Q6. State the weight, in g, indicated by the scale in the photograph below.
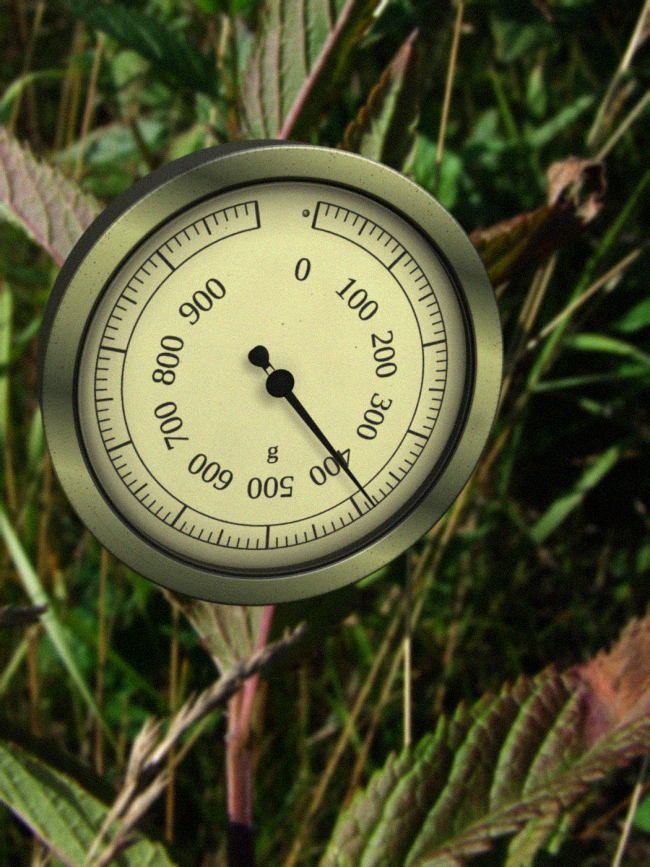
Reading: 385 g
